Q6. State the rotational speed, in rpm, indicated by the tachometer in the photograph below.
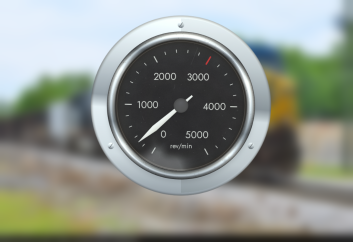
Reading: 300 rpm
